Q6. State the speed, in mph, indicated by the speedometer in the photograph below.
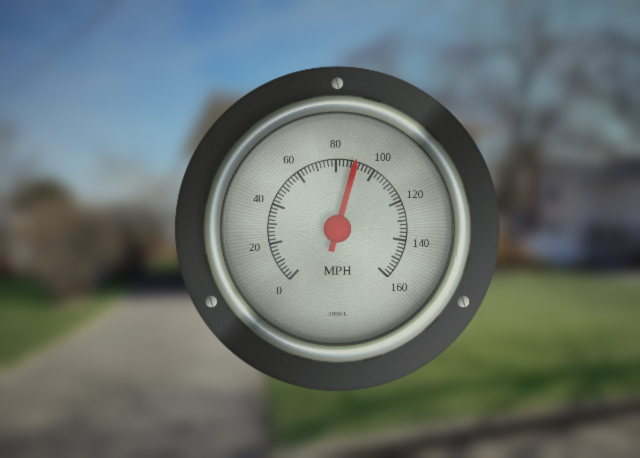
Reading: 90 mph
